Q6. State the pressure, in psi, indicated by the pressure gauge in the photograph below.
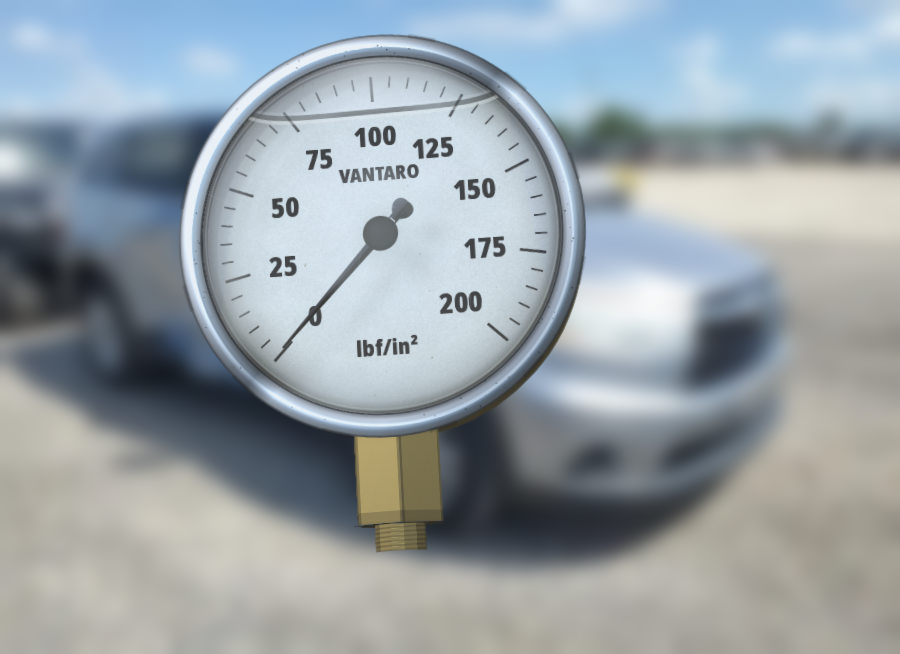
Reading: 0 psi
